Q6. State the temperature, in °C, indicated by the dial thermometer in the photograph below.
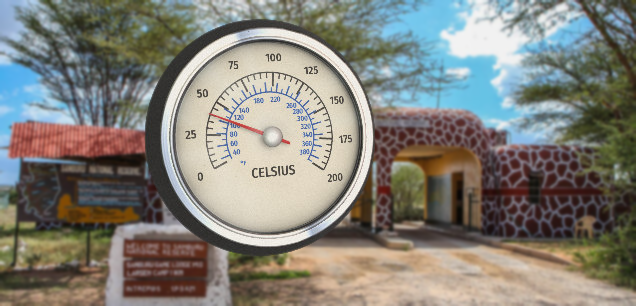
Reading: 40 °C
